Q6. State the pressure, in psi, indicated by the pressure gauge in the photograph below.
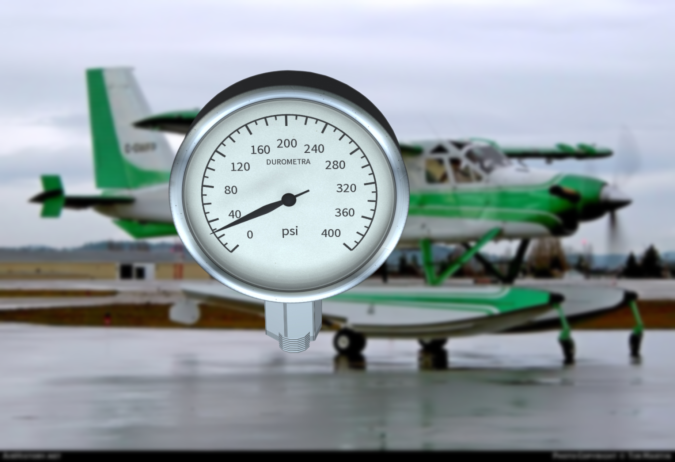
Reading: 30 psi
